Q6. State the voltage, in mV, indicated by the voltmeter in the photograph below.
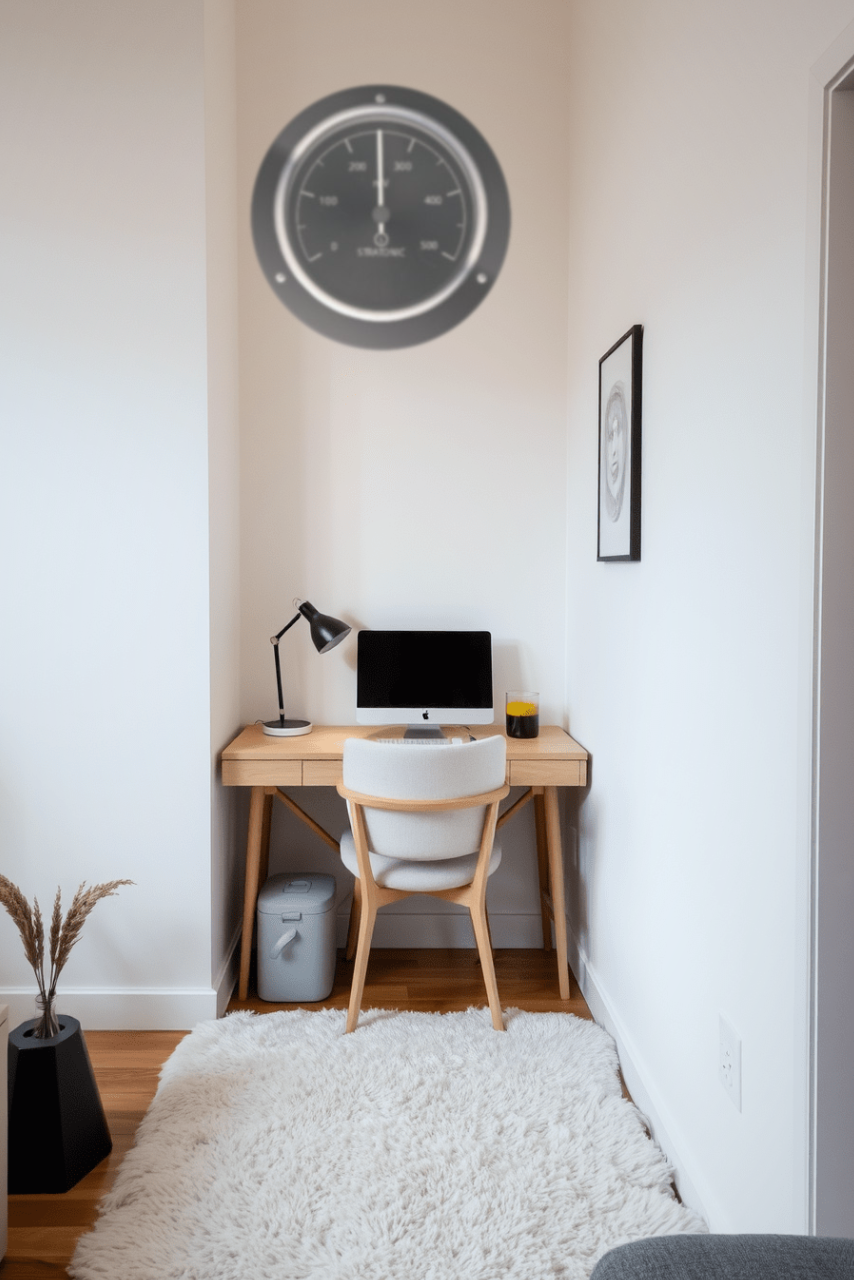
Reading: 250 mV
